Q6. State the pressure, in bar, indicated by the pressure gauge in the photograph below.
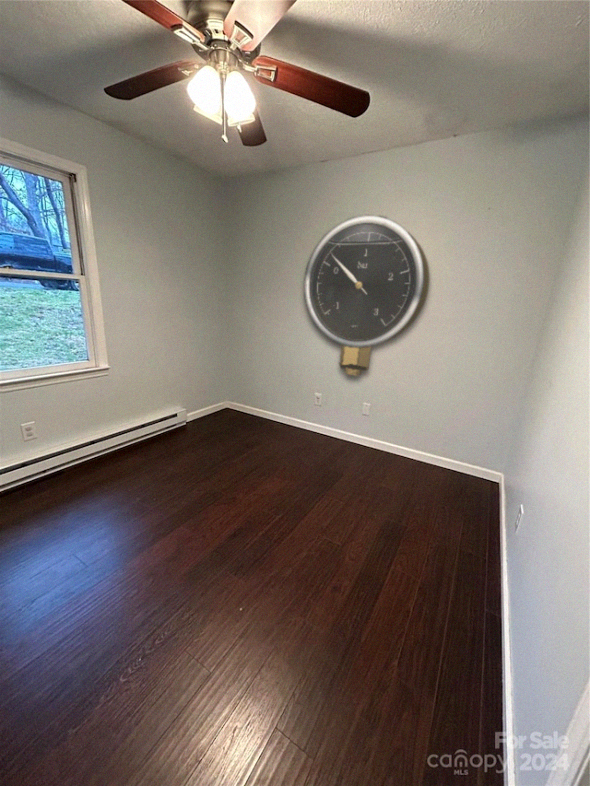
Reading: 0.2 bar
